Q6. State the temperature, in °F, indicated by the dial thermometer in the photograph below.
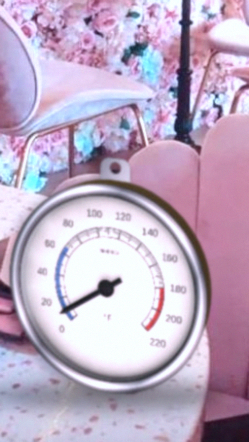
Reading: 10 °F
